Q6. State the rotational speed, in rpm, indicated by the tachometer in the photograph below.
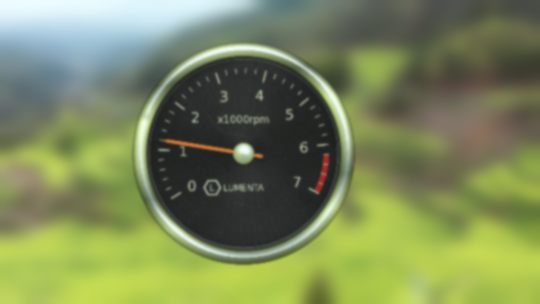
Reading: 1200 rpm
